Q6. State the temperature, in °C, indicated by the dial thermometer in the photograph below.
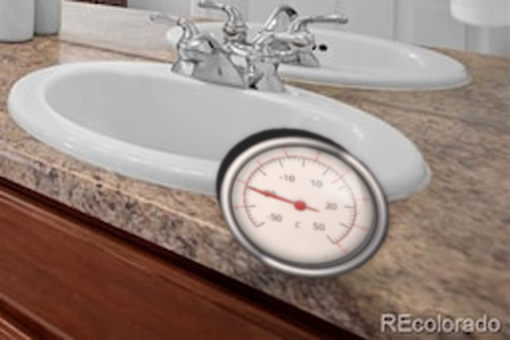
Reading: -30 °C
